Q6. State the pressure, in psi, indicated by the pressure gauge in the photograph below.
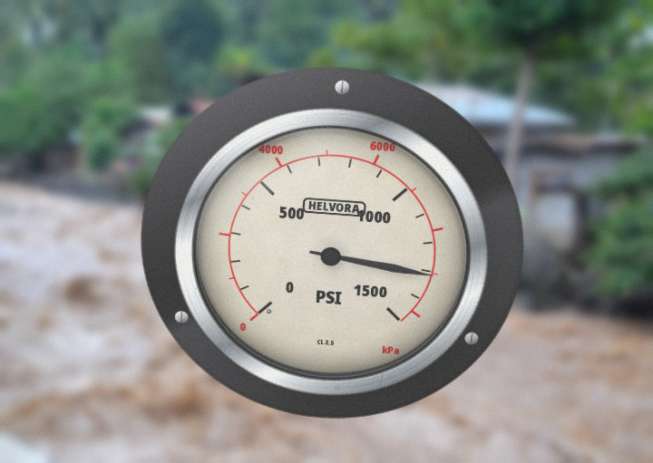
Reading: 1300 psi
